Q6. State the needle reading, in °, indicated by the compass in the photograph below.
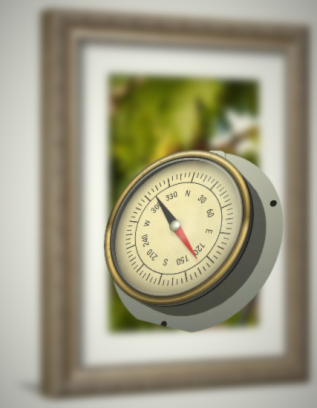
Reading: 130 °
